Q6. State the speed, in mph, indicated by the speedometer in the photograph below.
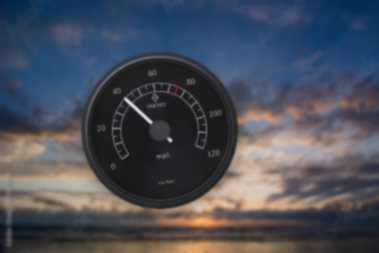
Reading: 40 mph
